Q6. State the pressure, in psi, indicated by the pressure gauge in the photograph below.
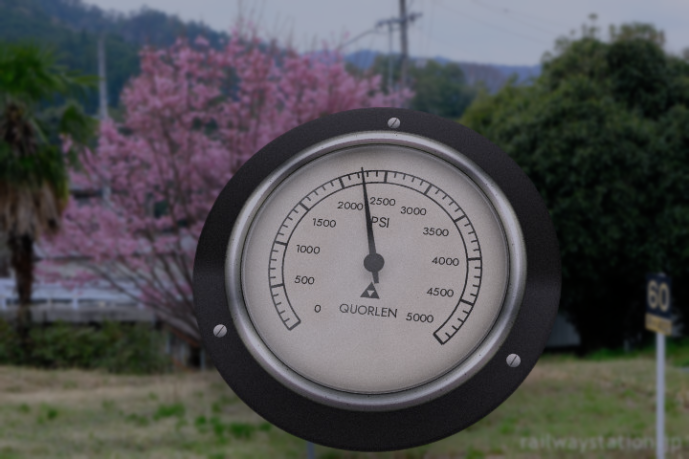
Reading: 2250 psi
